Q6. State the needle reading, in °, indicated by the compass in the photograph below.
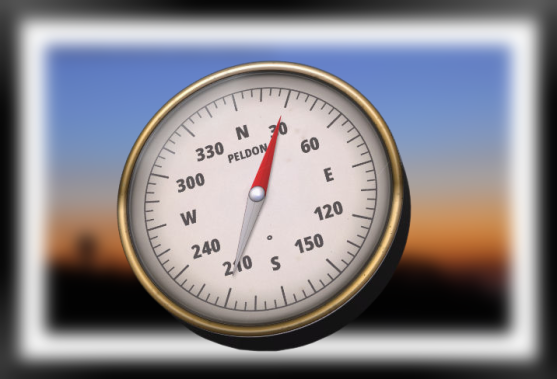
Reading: 30 °
